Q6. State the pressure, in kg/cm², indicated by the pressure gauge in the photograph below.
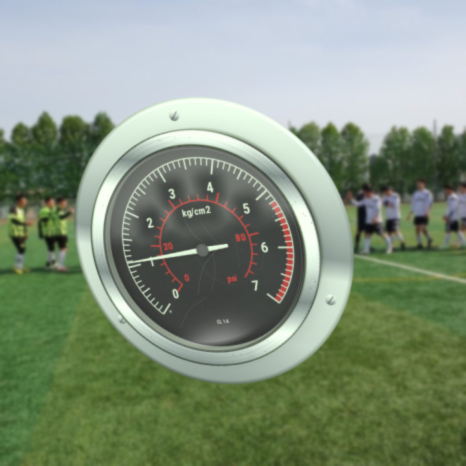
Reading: 1.1 kg/cm²
